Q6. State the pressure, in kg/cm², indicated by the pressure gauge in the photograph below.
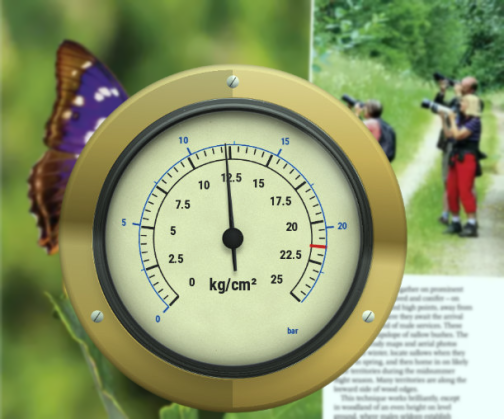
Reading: 12.25 kg/cm²
